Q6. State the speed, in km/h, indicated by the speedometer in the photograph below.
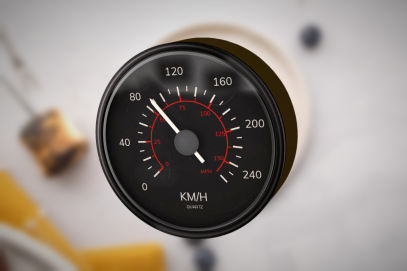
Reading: 90 km/h
